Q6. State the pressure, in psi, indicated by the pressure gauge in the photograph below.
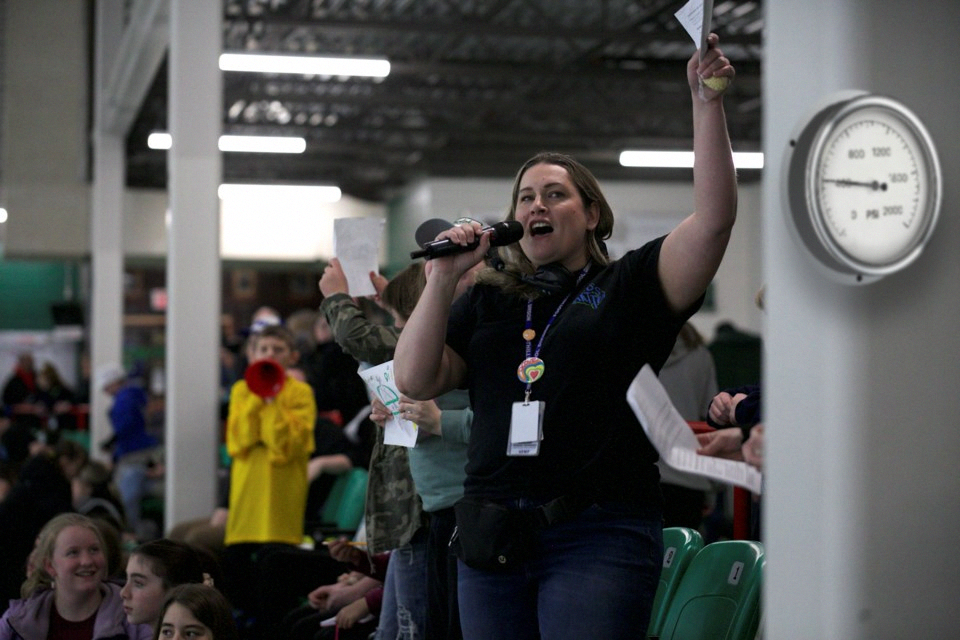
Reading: 400 psi
